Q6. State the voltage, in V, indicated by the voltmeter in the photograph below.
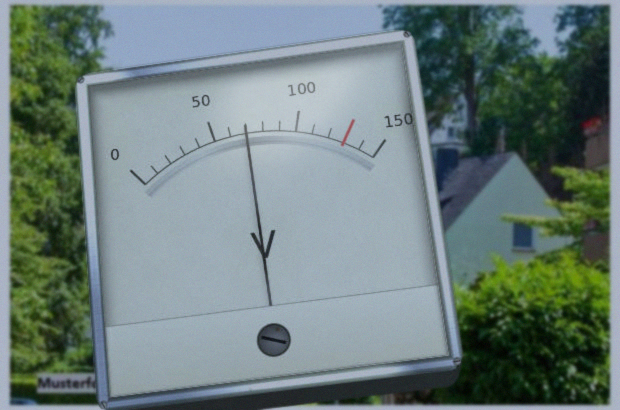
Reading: 70 V
